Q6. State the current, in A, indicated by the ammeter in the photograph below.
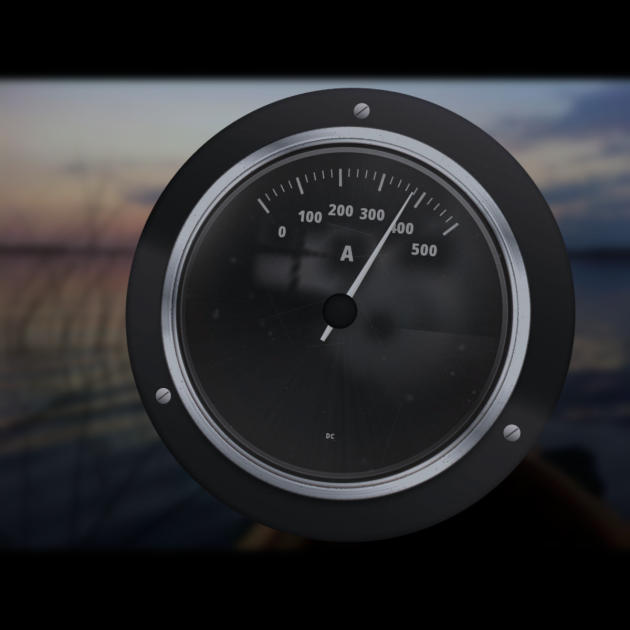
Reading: 380 A
